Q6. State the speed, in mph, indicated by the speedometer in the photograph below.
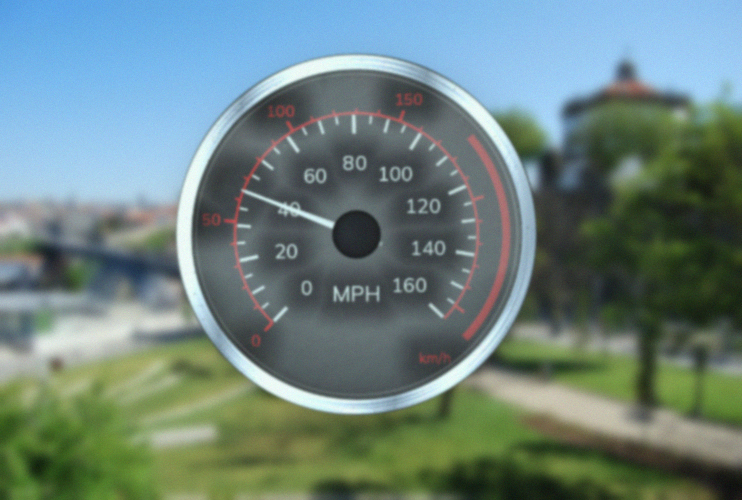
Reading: 40 mph
